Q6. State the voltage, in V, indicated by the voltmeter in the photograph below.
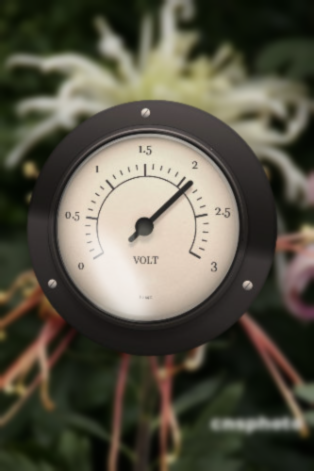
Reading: 2.1 V
